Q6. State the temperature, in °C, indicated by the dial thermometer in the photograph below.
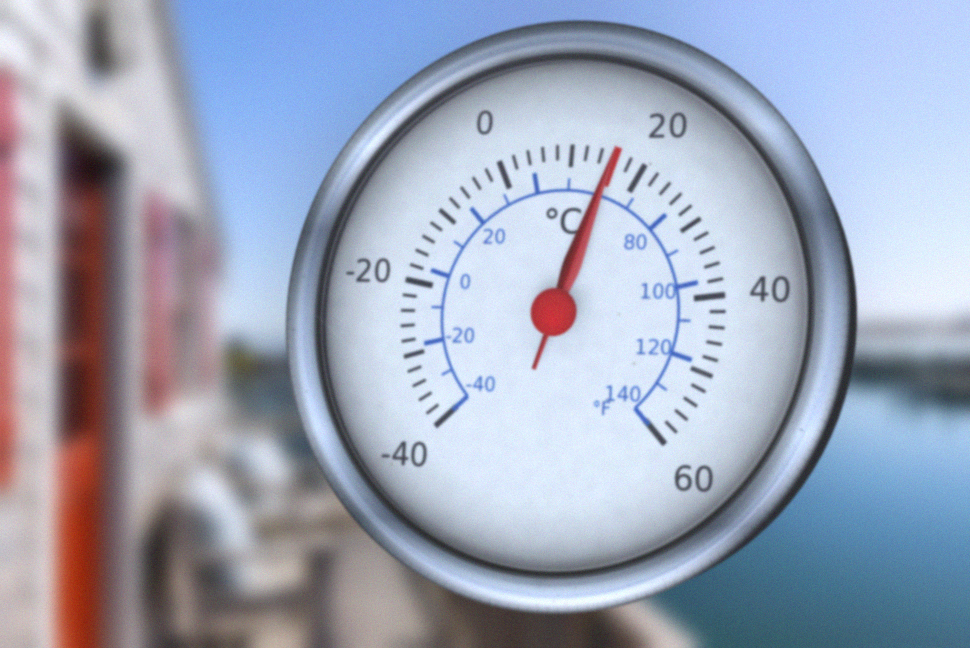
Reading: 16 °C
